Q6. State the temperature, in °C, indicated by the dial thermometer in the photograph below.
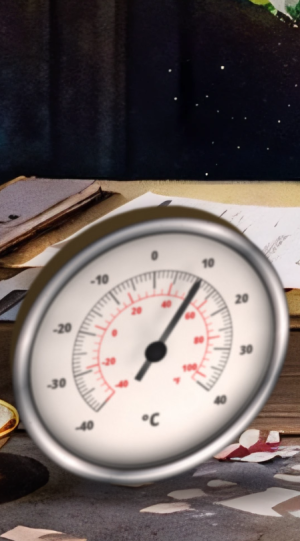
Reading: 10 °C
